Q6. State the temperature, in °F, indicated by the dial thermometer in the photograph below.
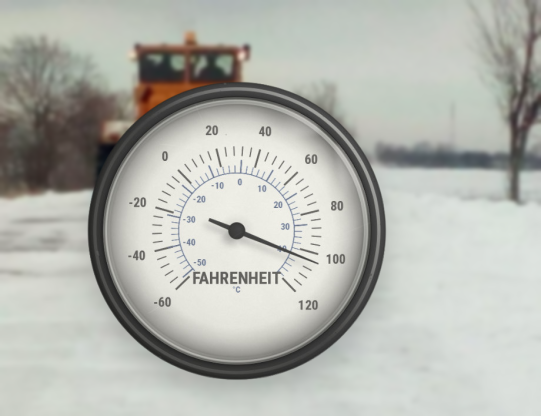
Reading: 104 °F
